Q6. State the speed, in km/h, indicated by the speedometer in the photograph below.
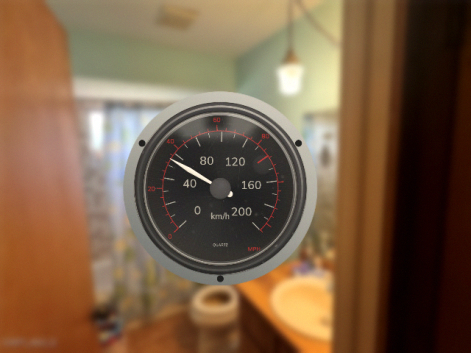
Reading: 55 km/h
